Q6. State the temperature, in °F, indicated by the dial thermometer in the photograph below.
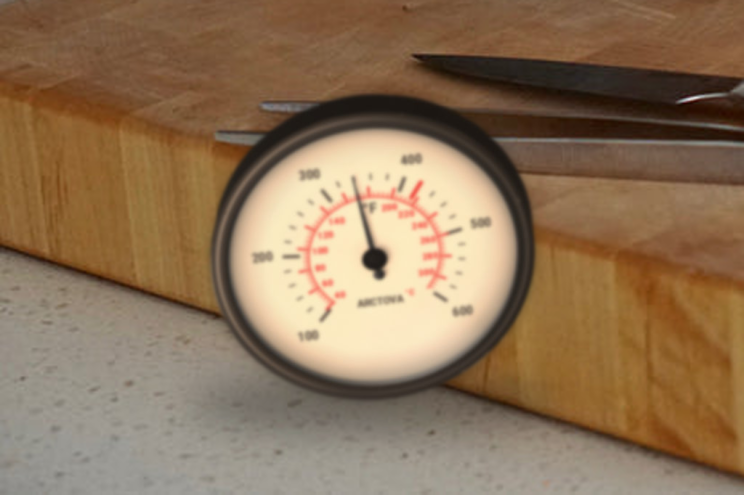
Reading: 340 °F
